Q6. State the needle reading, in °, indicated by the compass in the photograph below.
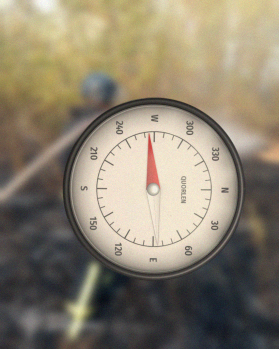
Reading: 265 °
